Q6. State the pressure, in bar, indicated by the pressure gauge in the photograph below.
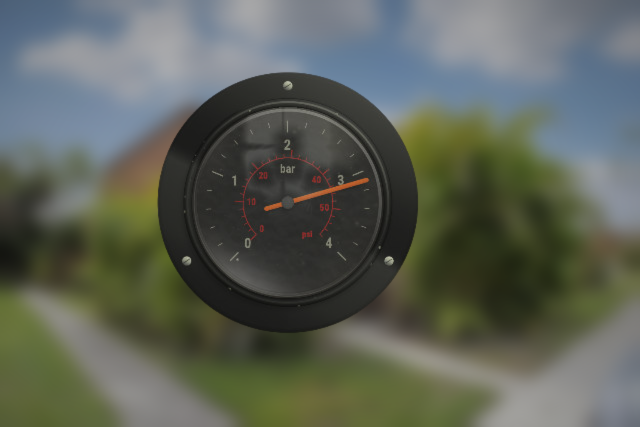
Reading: 3.1 bar
